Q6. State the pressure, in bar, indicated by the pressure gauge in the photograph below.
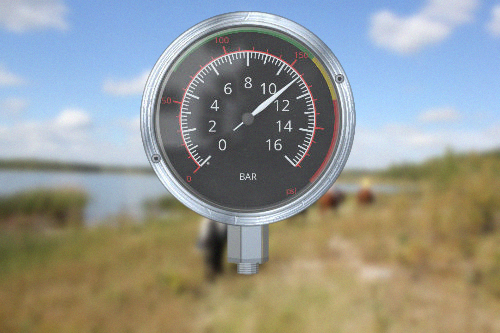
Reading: 11 bar
